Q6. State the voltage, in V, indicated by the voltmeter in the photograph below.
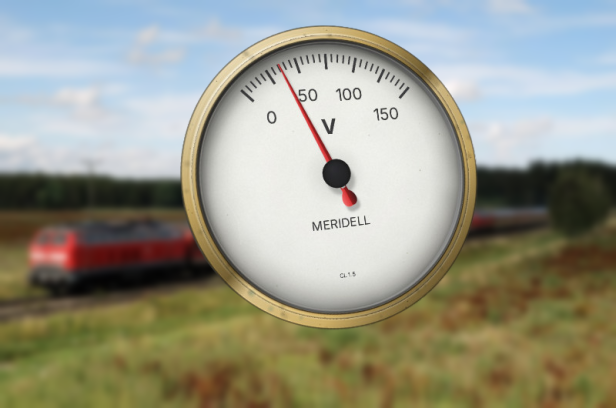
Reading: 35 V
